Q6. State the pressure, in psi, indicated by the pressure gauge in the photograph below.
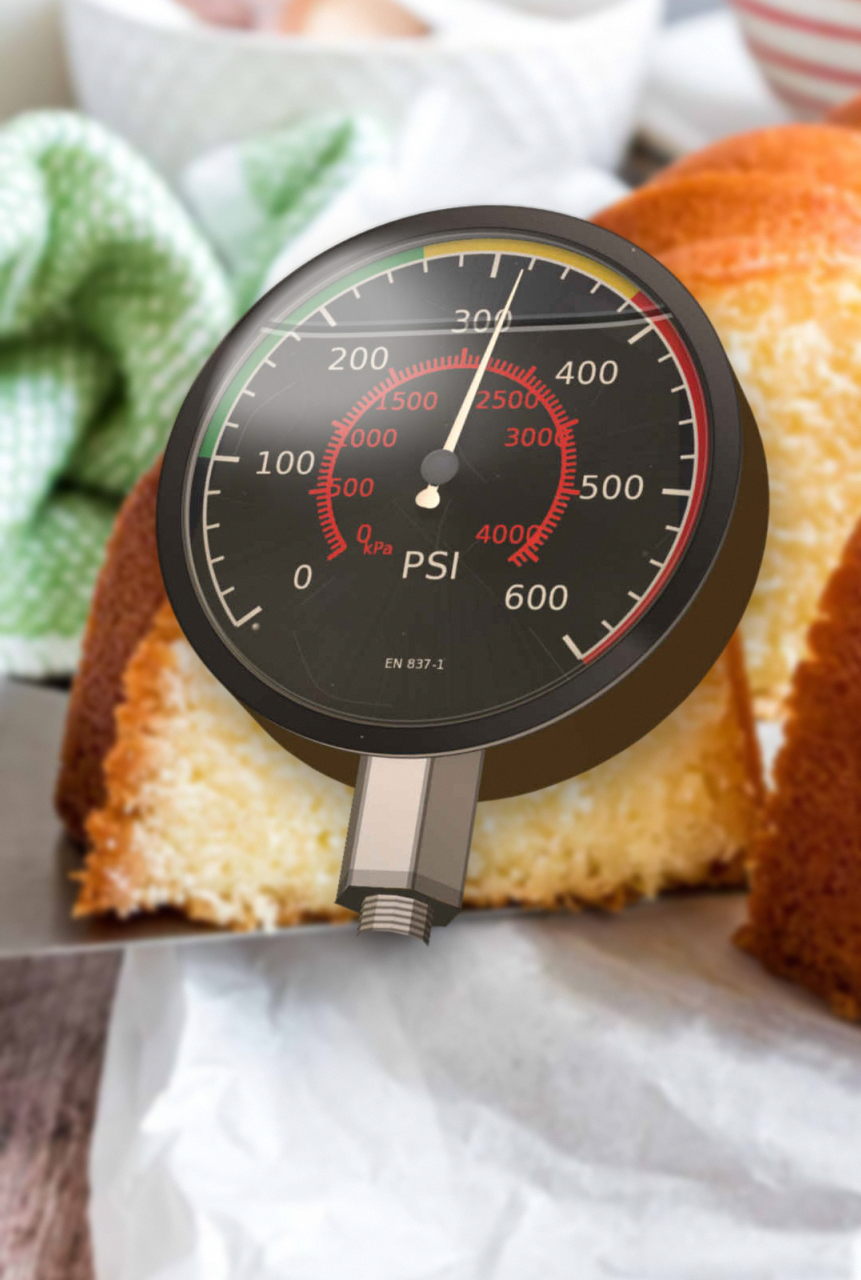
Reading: 320 psi
